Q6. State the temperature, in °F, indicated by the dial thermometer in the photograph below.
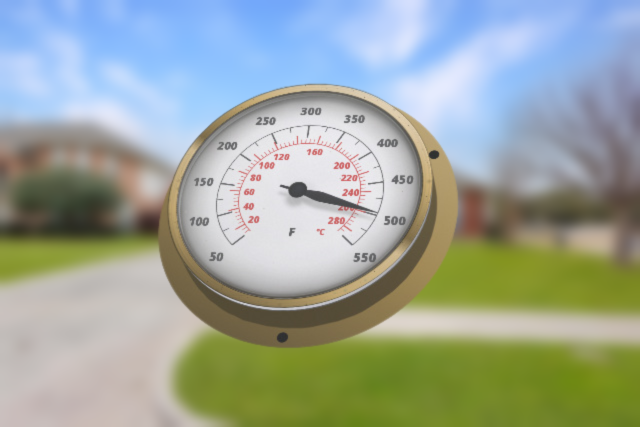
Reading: 500 °F
